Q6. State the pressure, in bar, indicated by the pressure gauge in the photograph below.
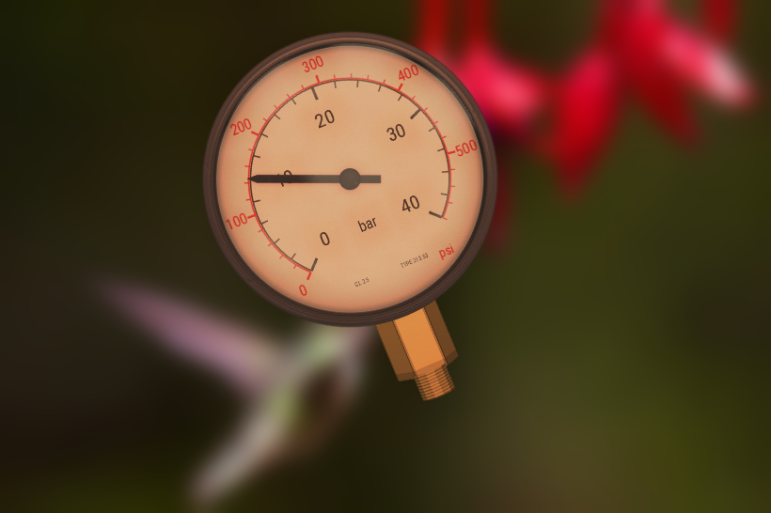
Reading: 10 bar
